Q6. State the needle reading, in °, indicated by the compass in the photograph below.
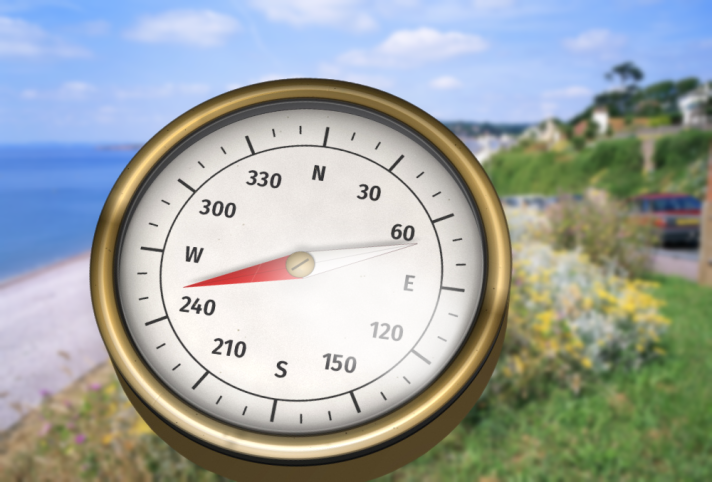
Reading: 250 °
